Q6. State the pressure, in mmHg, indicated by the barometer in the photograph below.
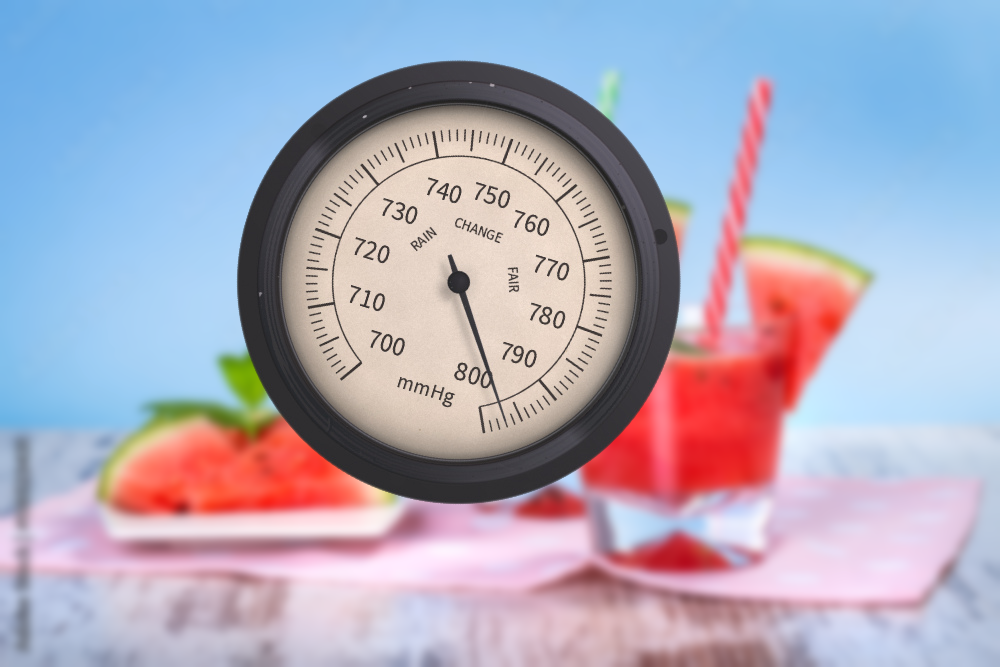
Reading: 797 mmHg
